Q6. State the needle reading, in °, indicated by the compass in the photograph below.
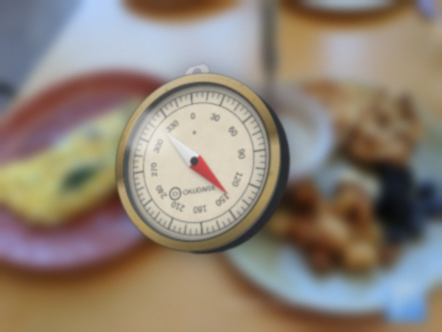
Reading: 140 °
